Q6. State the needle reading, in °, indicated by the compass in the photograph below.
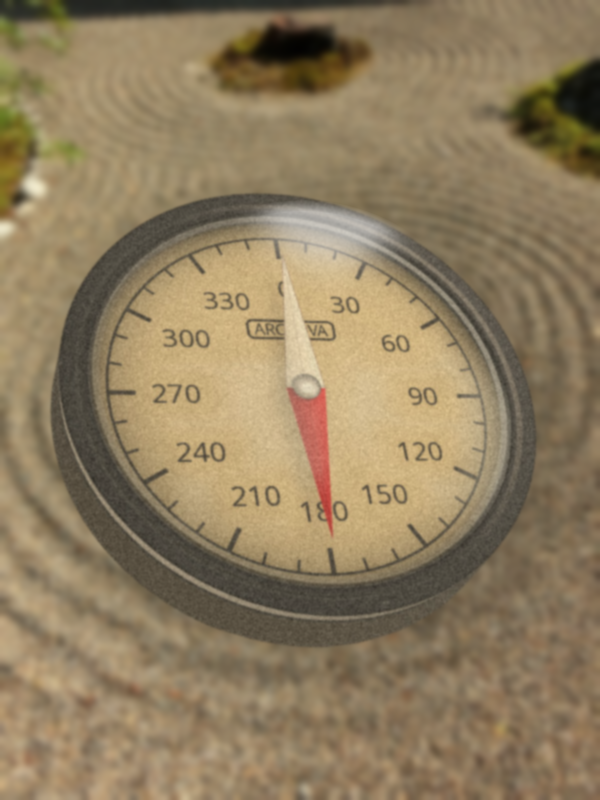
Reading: 180 °
